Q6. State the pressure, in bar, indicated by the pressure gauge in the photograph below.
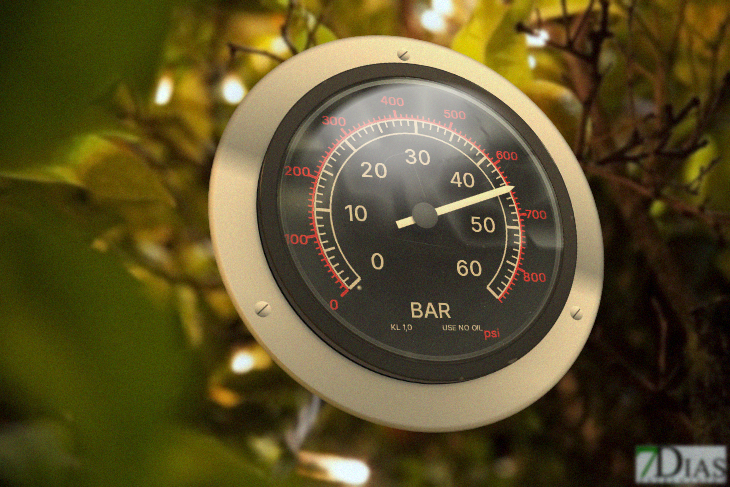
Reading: 45 bar
